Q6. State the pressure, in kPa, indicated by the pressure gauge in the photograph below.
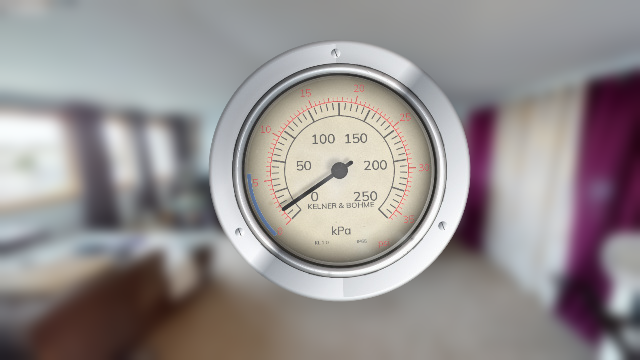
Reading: 10 kPa
